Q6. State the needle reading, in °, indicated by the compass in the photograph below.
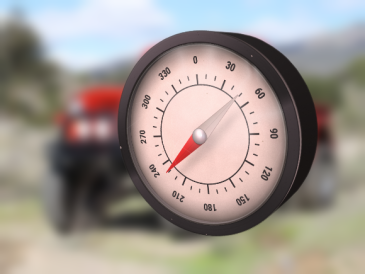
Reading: 230 °
